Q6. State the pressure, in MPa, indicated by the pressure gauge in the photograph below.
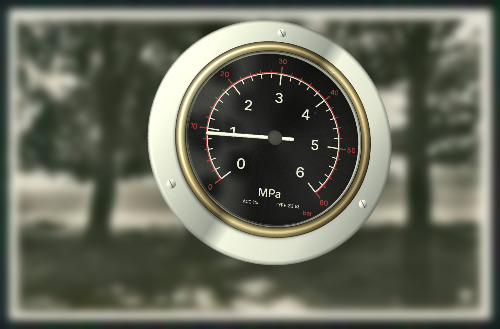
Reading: 0.9 MPa
